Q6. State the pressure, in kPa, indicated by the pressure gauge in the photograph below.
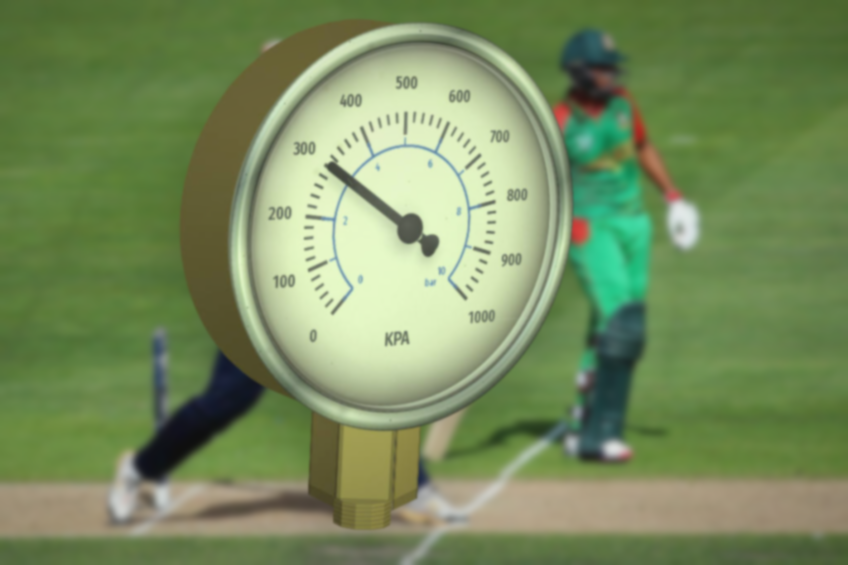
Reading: 300 kPa
